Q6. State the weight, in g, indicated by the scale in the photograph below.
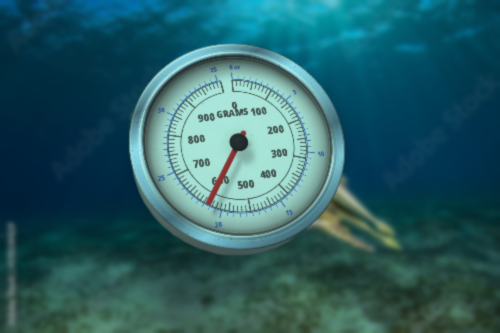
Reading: 600 g
